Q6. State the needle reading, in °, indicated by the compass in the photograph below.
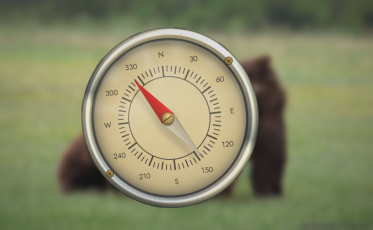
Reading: 325 °
